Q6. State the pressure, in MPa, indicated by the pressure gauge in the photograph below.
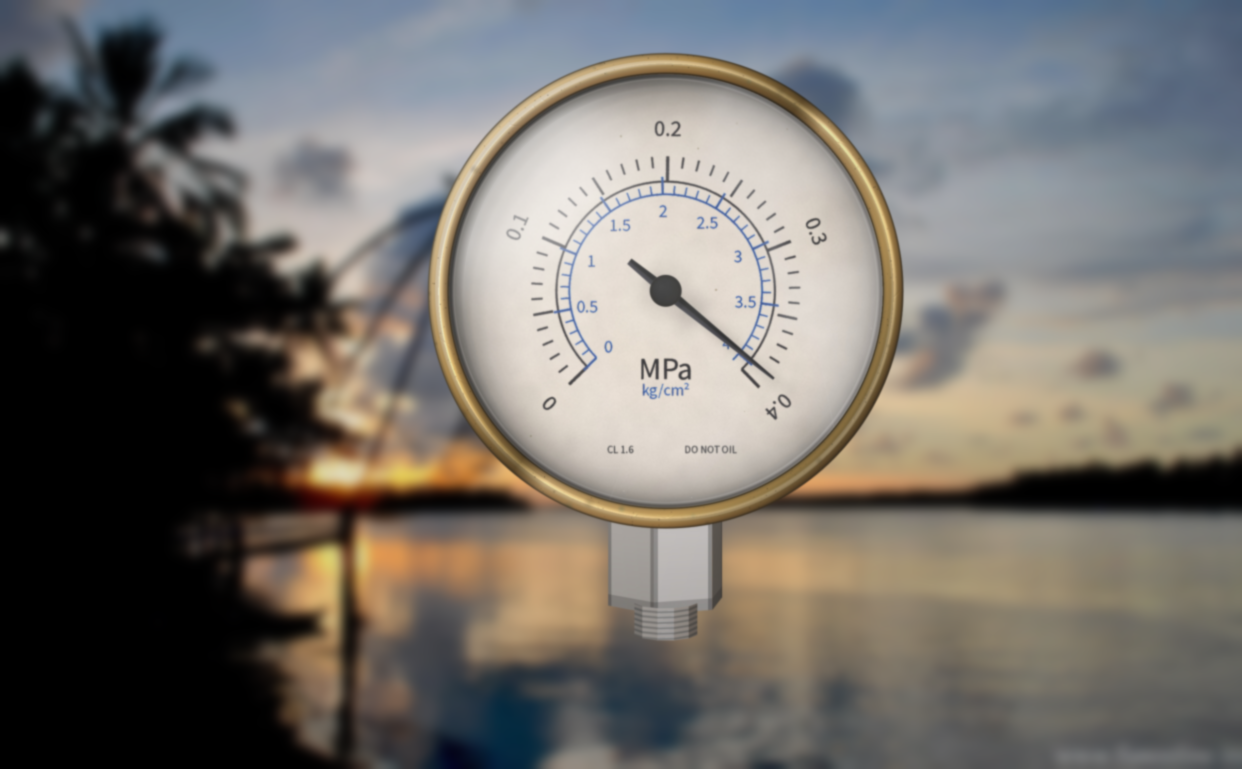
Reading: 0.39 MPa
